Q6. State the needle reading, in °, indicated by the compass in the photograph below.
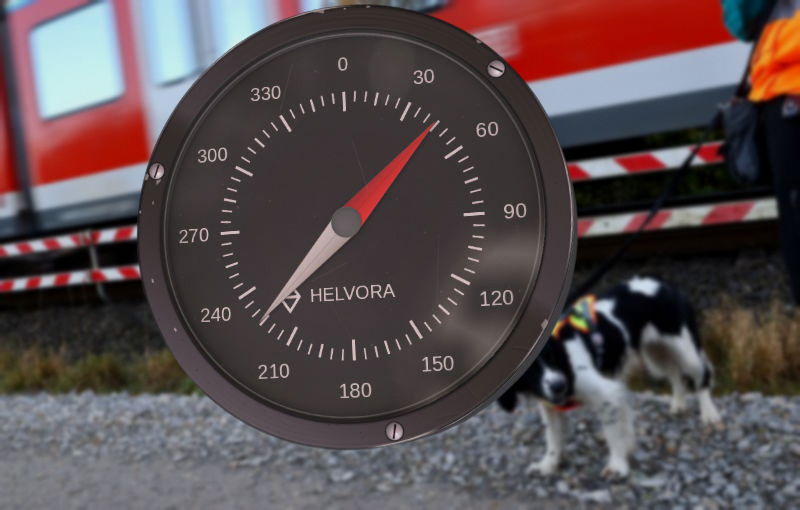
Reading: 45 °
